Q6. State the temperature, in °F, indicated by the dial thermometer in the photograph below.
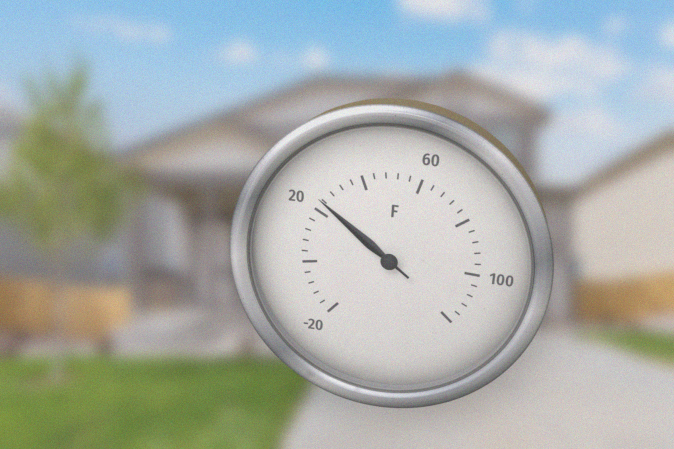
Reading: 24 °F
